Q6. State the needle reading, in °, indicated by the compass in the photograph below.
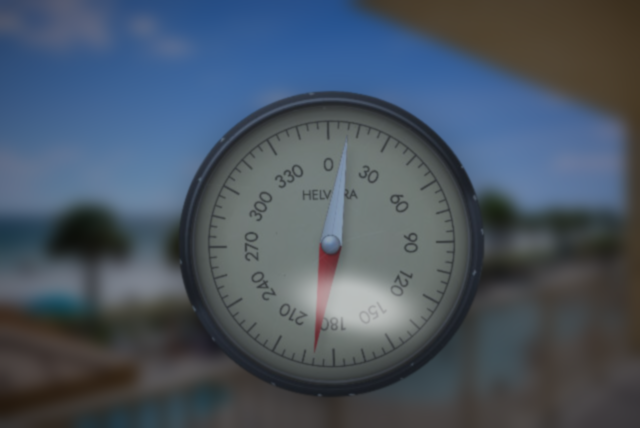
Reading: 190 °
